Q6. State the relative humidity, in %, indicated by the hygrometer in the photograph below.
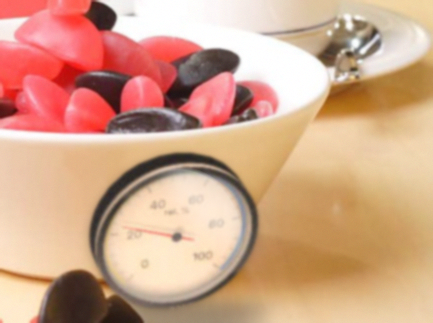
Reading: 24 %
